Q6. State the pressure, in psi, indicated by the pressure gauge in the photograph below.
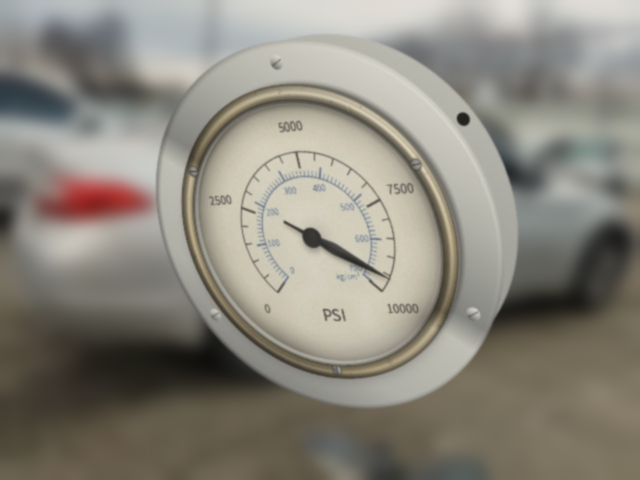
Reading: 9500 psi
